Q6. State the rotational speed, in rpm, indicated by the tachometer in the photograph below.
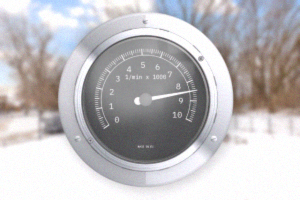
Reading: 8500 rpm
